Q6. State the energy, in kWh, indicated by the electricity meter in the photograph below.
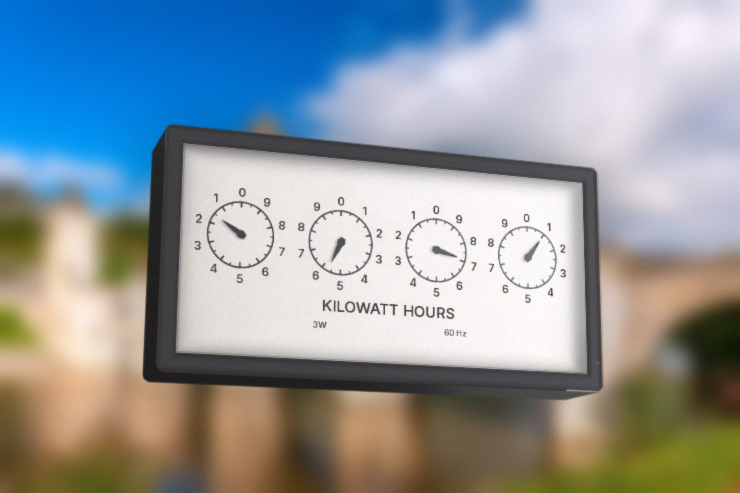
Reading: 1571 kWh
